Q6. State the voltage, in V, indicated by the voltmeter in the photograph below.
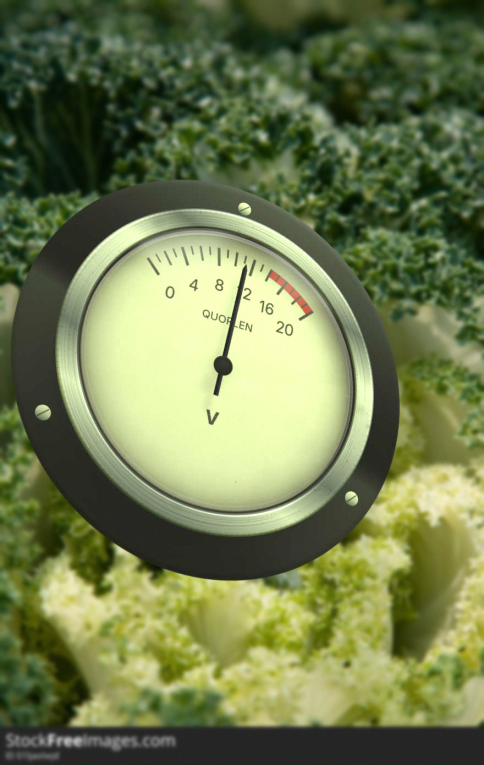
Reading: 11 V
